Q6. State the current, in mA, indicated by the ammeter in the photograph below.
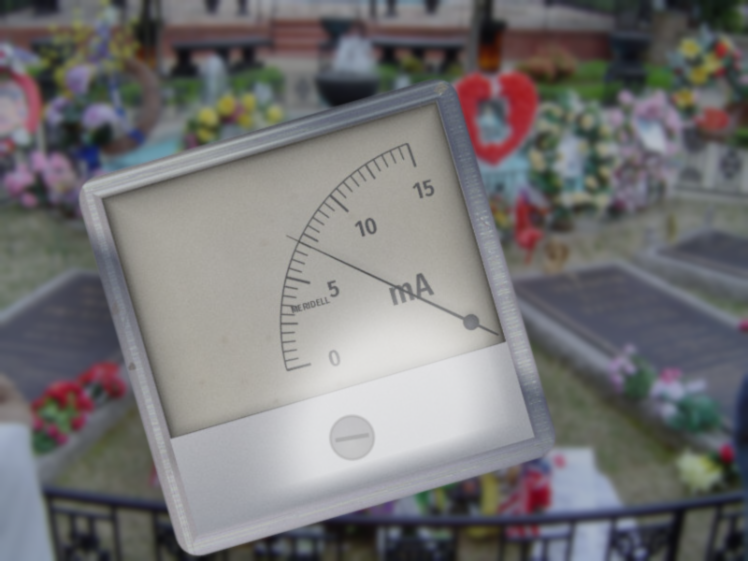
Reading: 7 mA
